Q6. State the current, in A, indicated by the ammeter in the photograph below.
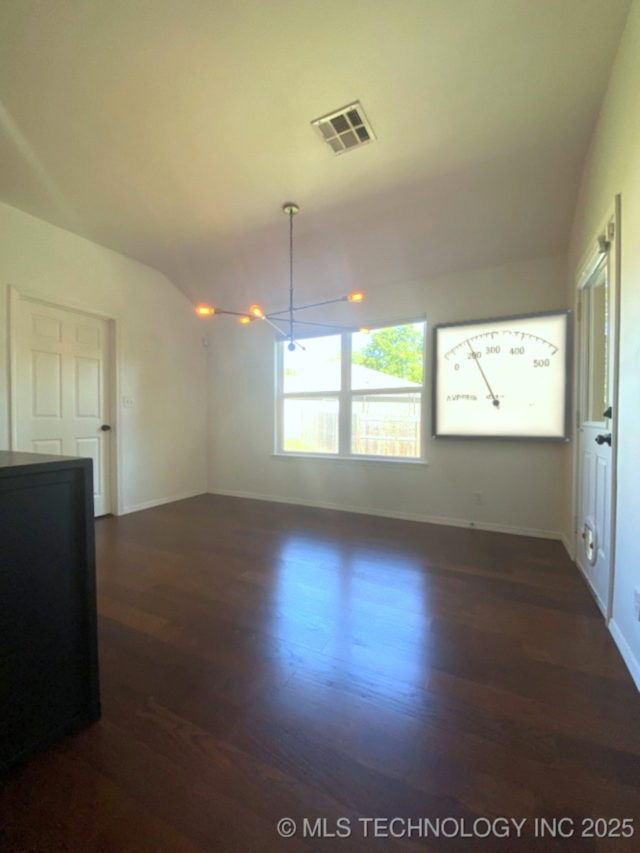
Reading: 200 A
